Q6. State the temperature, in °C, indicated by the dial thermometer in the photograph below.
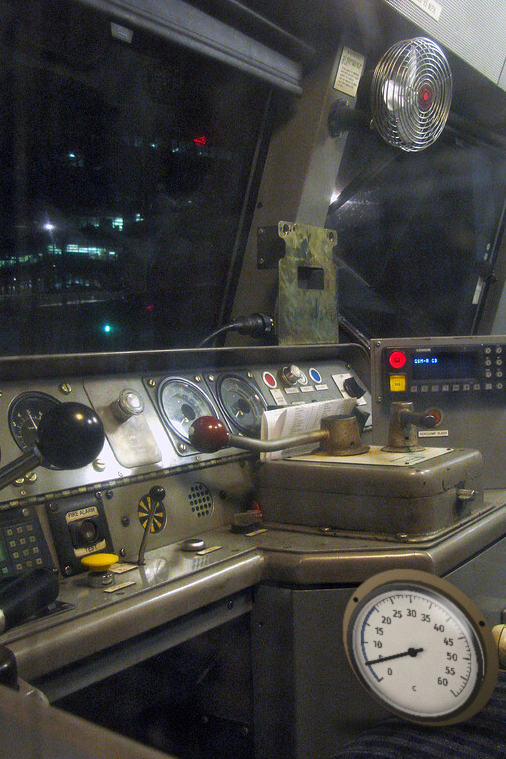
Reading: 5 °C
